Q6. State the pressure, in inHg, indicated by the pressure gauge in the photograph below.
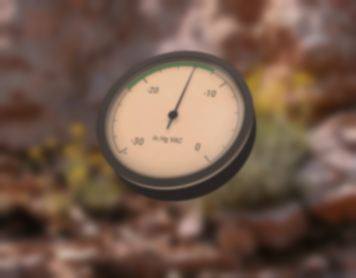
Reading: -14 inHg
